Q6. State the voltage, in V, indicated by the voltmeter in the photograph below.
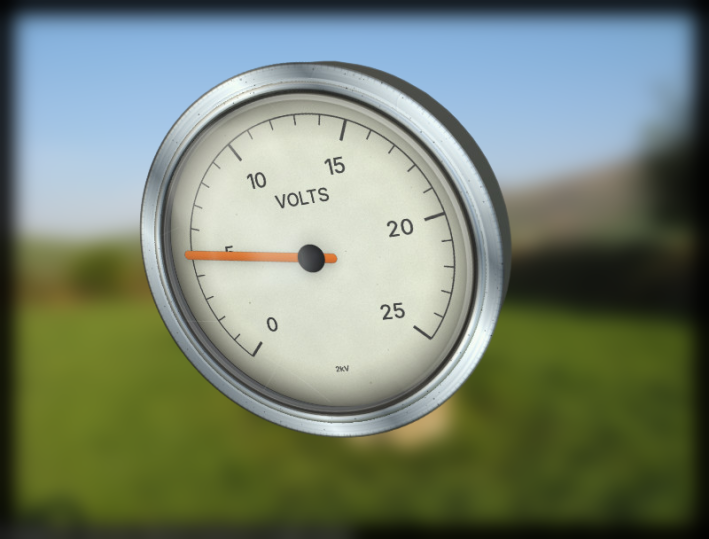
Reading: 5 V
